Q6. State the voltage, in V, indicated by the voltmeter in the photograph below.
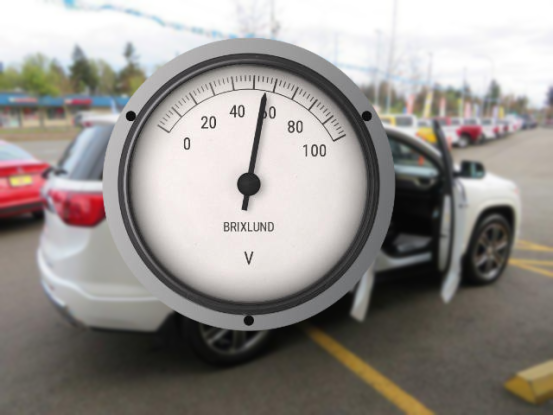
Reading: 56 V
